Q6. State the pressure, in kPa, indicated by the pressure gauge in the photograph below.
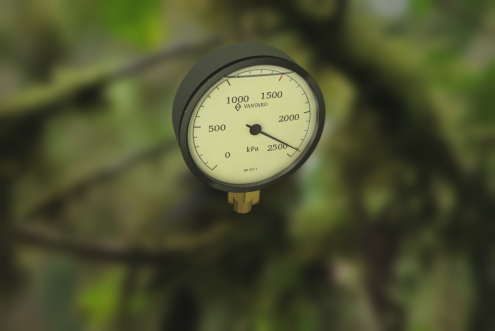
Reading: 2400 kPa
